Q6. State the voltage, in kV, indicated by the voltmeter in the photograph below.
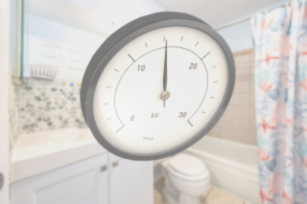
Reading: 14 kV
